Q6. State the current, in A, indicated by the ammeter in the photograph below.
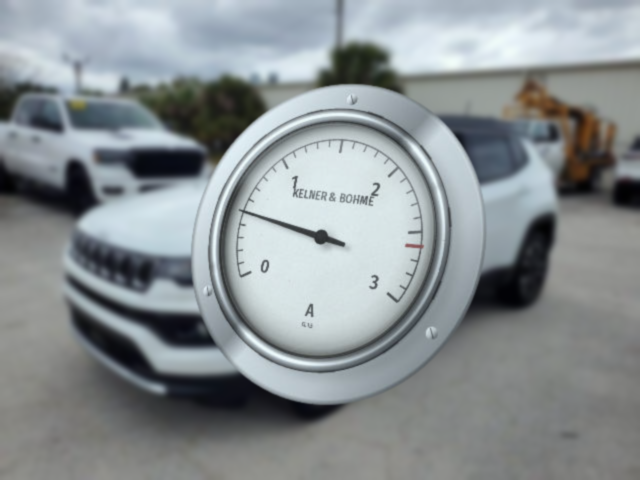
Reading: 0.5 A
